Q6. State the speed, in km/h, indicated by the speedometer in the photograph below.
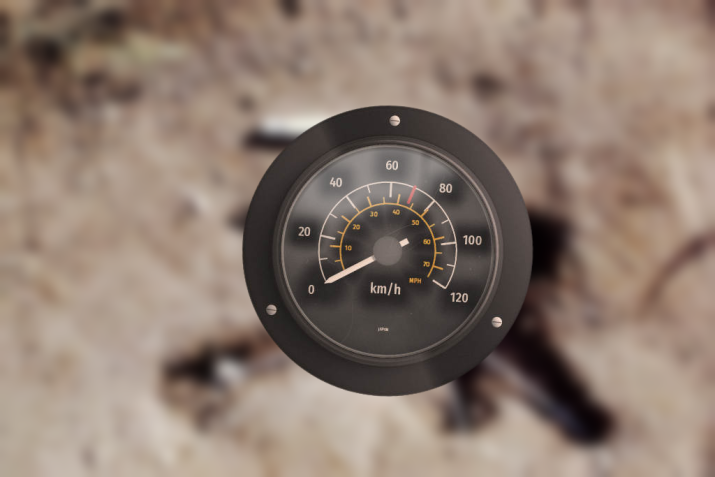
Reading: 0 km/h
